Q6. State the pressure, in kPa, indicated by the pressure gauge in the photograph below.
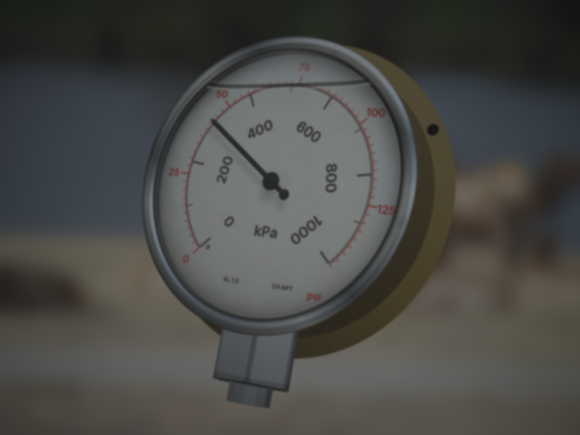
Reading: 300 kPa
